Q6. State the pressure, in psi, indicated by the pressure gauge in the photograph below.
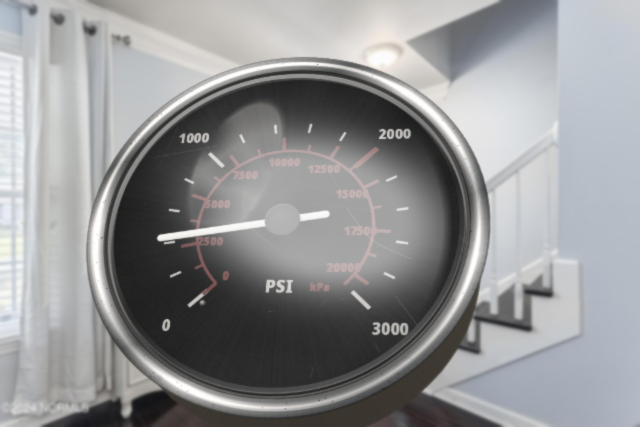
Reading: 400 psi
